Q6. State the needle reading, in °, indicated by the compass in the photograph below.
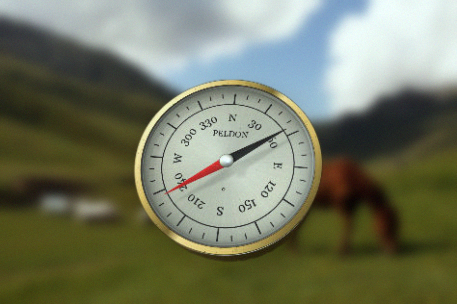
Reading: 235 °
